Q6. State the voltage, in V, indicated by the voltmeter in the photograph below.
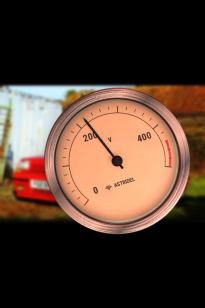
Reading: 220 V
